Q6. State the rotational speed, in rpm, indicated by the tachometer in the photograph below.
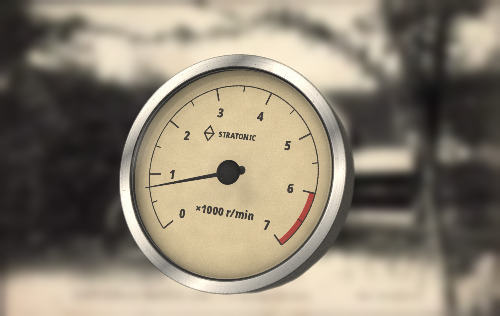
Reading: 750 rpm
